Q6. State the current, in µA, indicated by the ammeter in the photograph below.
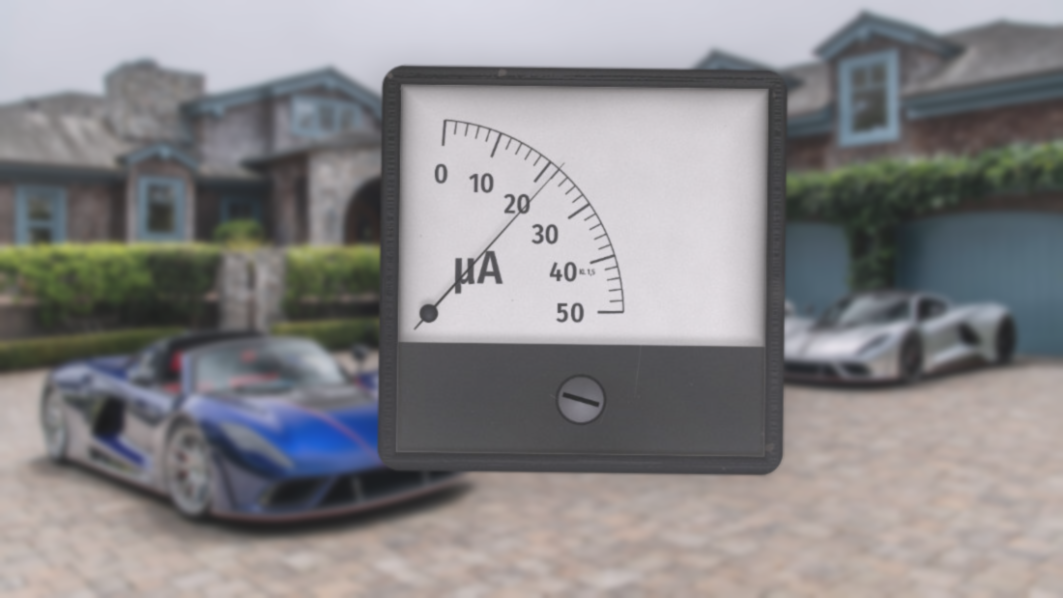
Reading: 22 µA
